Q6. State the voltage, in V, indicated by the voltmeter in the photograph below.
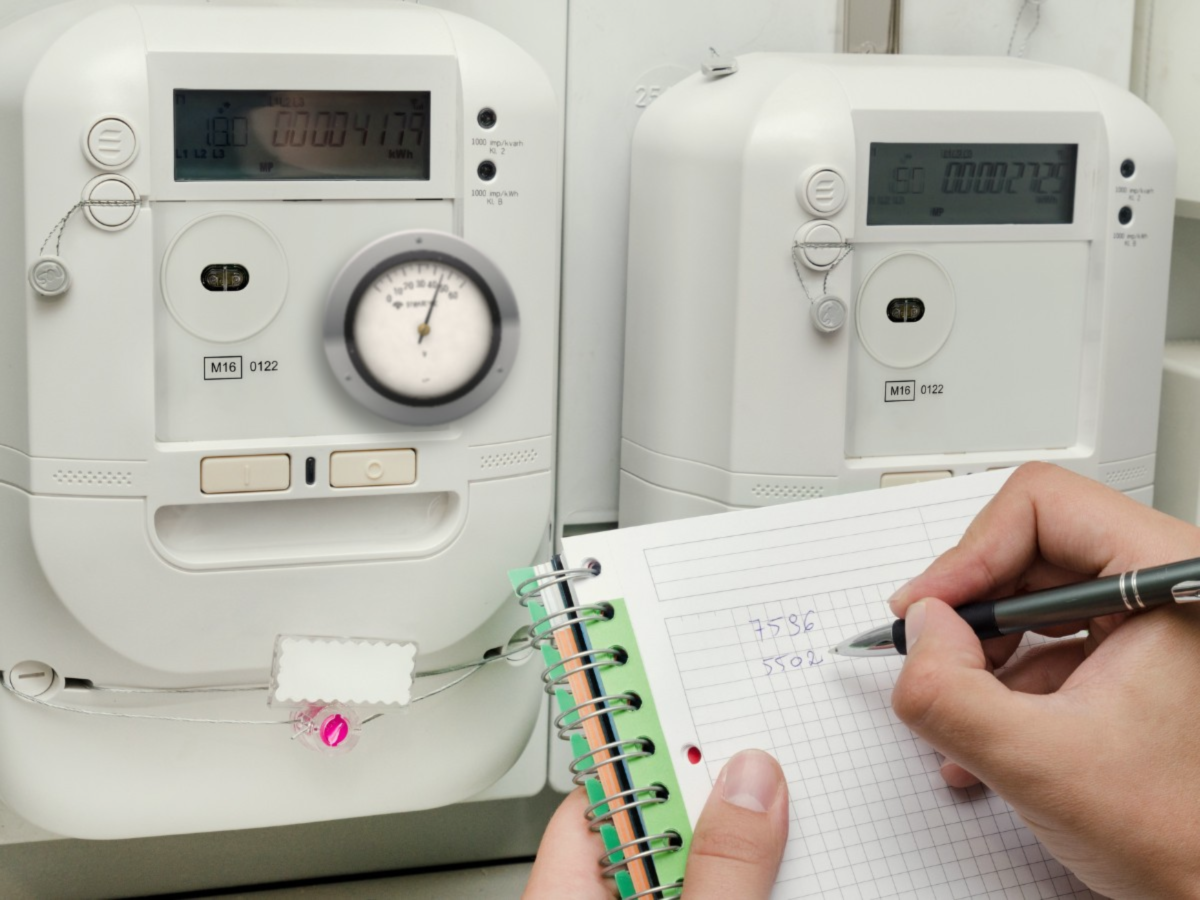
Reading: 45 V
